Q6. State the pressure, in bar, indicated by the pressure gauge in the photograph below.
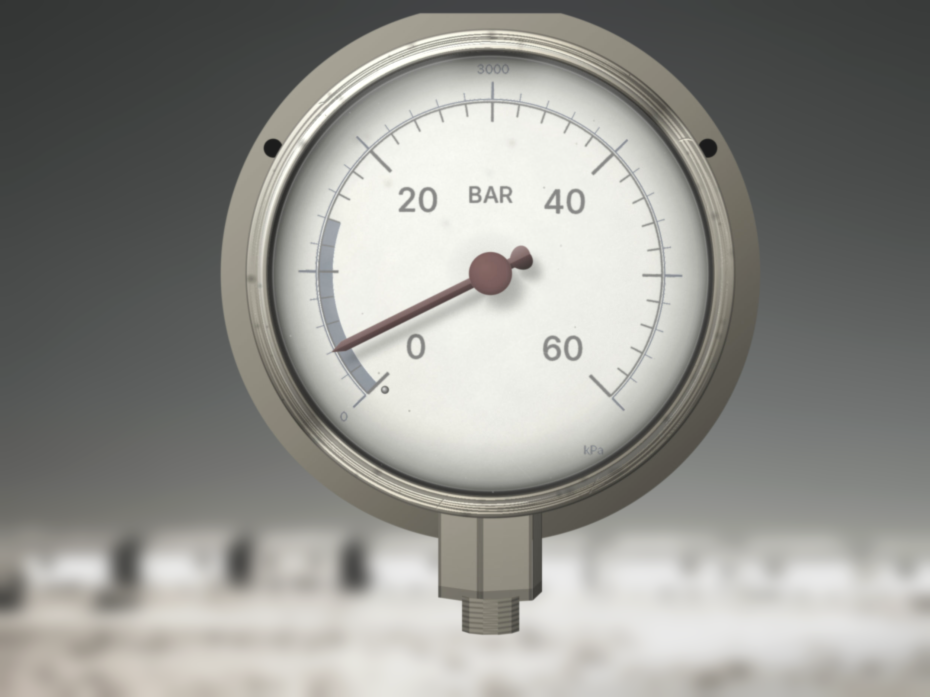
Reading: 4 bar
